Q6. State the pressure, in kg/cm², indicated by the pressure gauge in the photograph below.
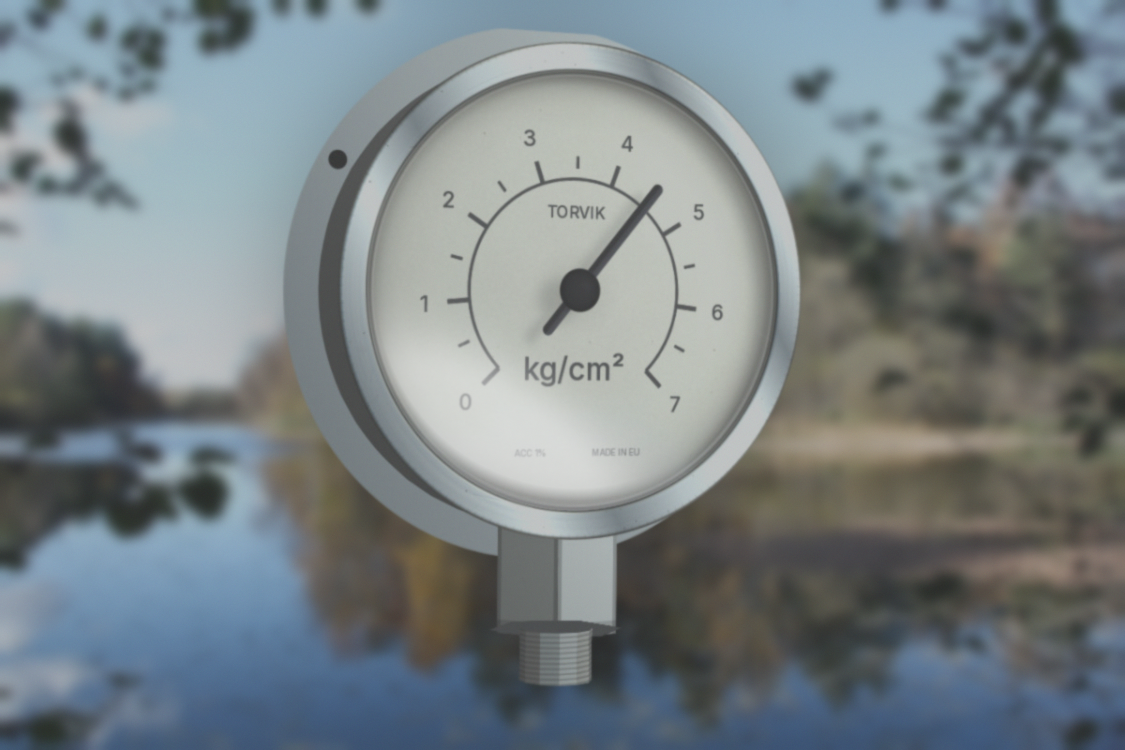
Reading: 4.5 kg/cm²
